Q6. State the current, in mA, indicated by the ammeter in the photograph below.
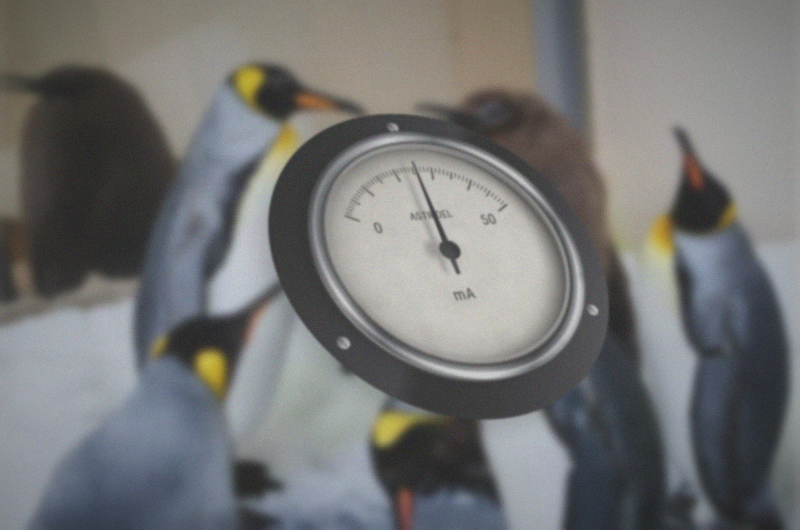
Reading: 25 mA
